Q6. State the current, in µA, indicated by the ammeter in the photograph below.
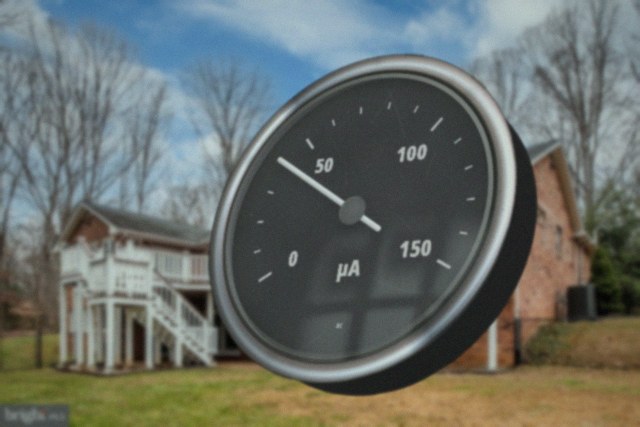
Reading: 40 µA
